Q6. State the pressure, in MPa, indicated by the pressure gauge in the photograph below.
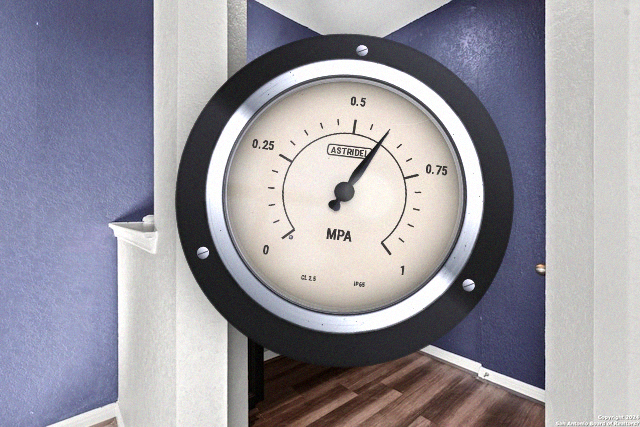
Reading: 0.6 MPa
